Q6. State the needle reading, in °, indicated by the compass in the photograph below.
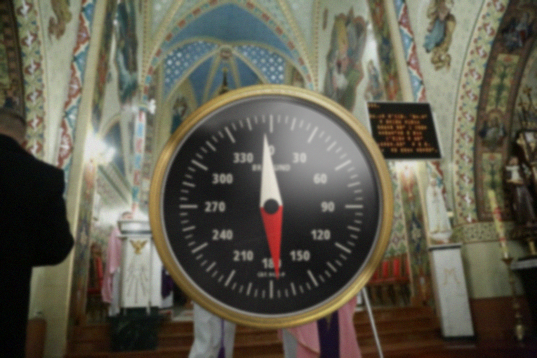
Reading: 175 °
